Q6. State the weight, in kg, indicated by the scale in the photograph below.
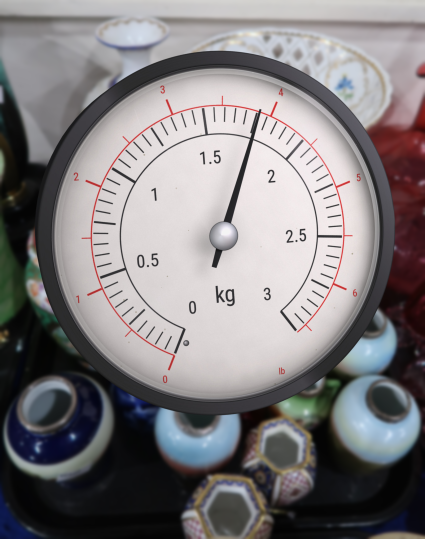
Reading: 1.75 kg
